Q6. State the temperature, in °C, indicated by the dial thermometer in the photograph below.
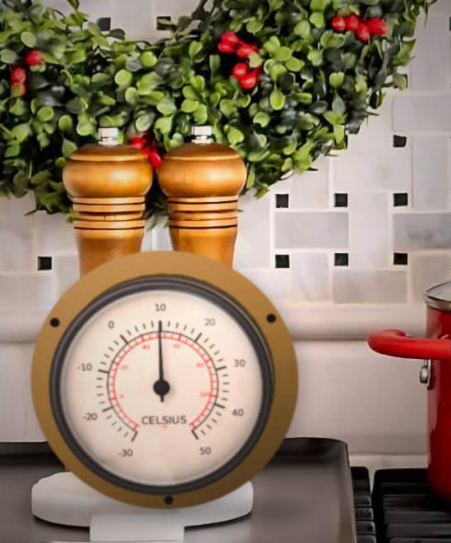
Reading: 10 °C
